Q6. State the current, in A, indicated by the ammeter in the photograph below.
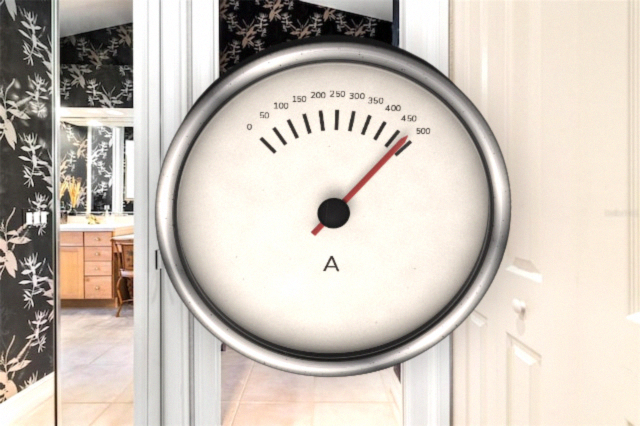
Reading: 475 A
